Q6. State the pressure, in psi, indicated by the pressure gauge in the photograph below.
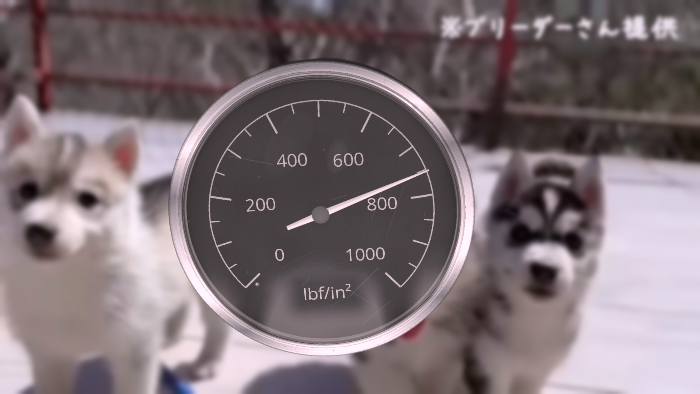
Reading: 750 psi
